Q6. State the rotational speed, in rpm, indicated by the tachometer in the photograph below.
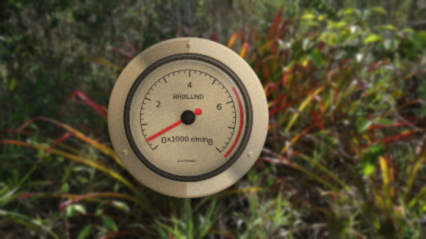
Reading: 400 rpm
